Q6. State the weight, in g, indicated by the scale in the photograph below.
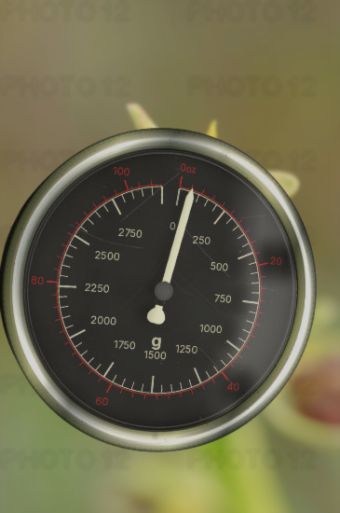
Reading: 50 g
